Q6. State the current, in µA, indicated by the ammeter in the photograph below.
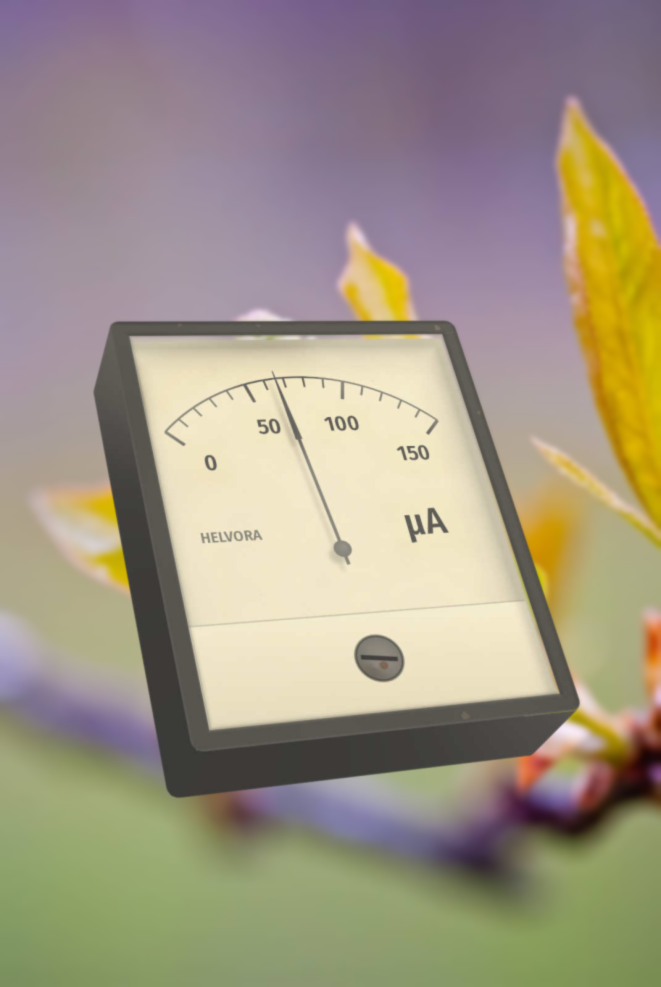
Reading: 65 µA
